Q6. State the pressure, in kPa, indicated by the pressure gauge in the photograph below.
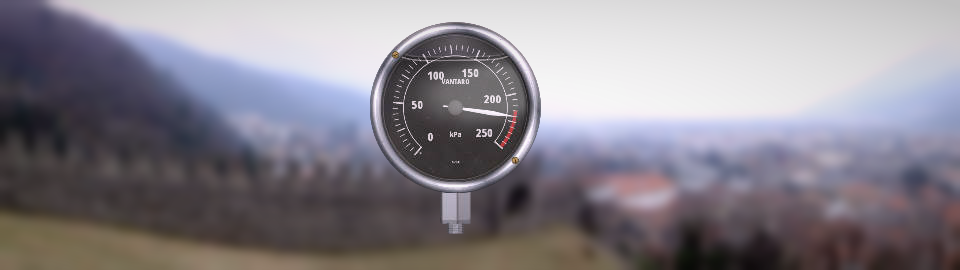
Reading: 220 kPa
